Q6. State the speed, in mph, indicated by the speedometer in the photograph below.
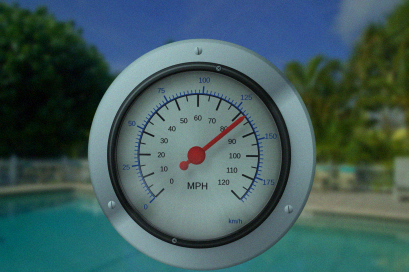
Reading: 82.5 mph
